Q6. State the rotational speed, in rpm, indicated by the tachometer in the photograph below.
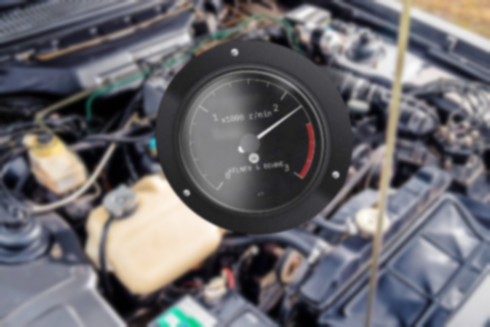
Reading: 2200 rpm
